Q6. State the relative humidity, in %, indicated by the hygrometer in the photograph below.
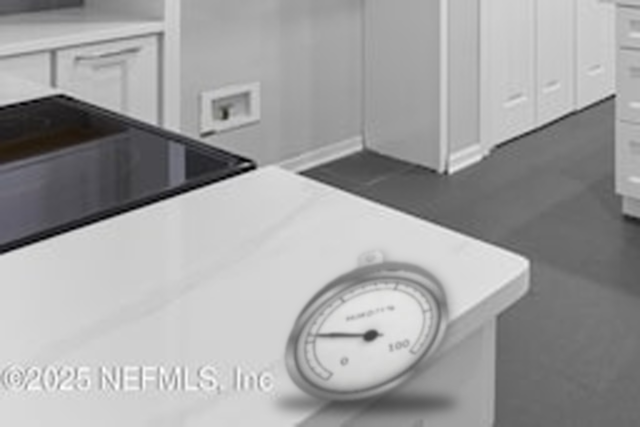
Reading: 24 %
